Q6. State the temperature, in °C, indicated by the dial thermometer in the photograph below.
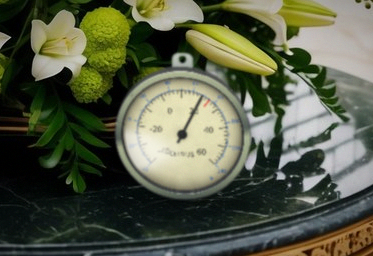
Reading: 20 °C
